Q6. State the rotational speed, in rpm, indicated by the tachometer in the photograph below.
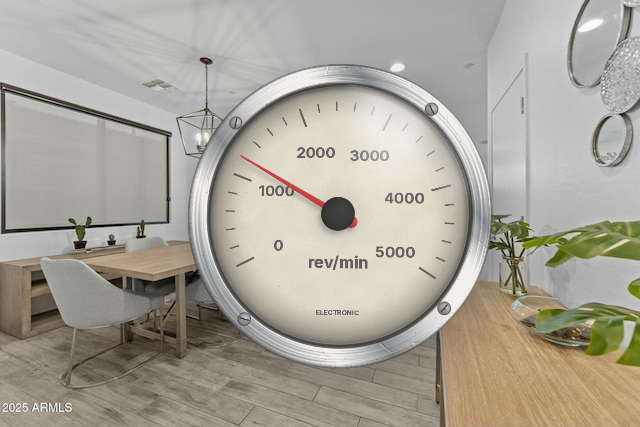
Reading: 1200 rpm
